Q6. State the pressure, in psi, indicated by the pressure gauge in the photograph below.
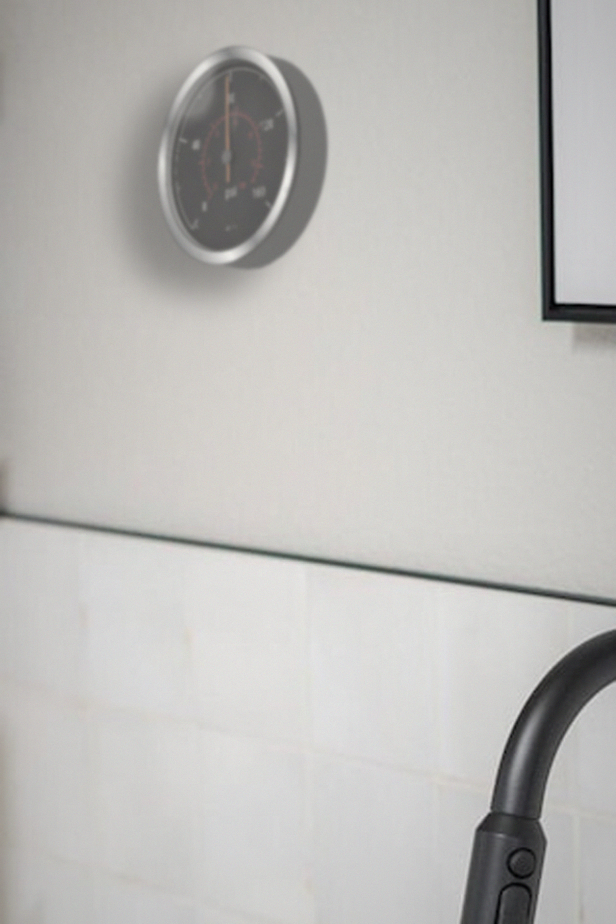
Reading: 80 psi
